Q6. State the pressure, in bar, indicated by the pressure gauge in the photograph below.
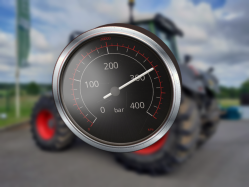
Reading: 300 bar
